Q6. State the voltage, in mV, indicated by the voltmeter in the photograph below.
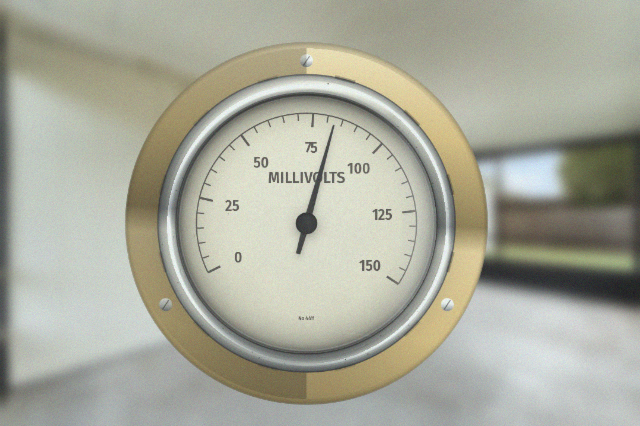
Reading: 82.5 mV
